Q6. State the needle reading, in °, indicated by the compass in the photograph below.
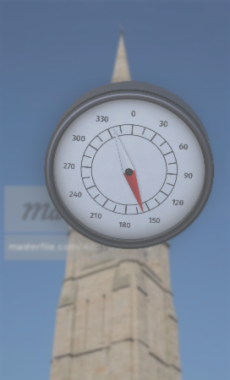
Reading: 157.5 °
